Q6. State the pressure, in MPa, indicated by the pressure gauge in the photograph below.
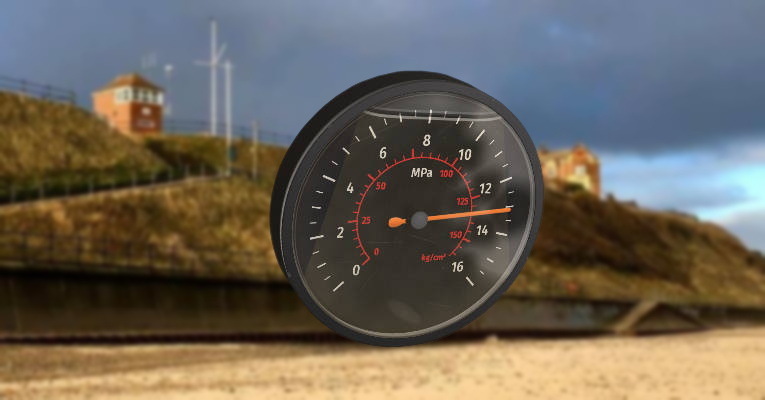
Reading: 13 MPa
